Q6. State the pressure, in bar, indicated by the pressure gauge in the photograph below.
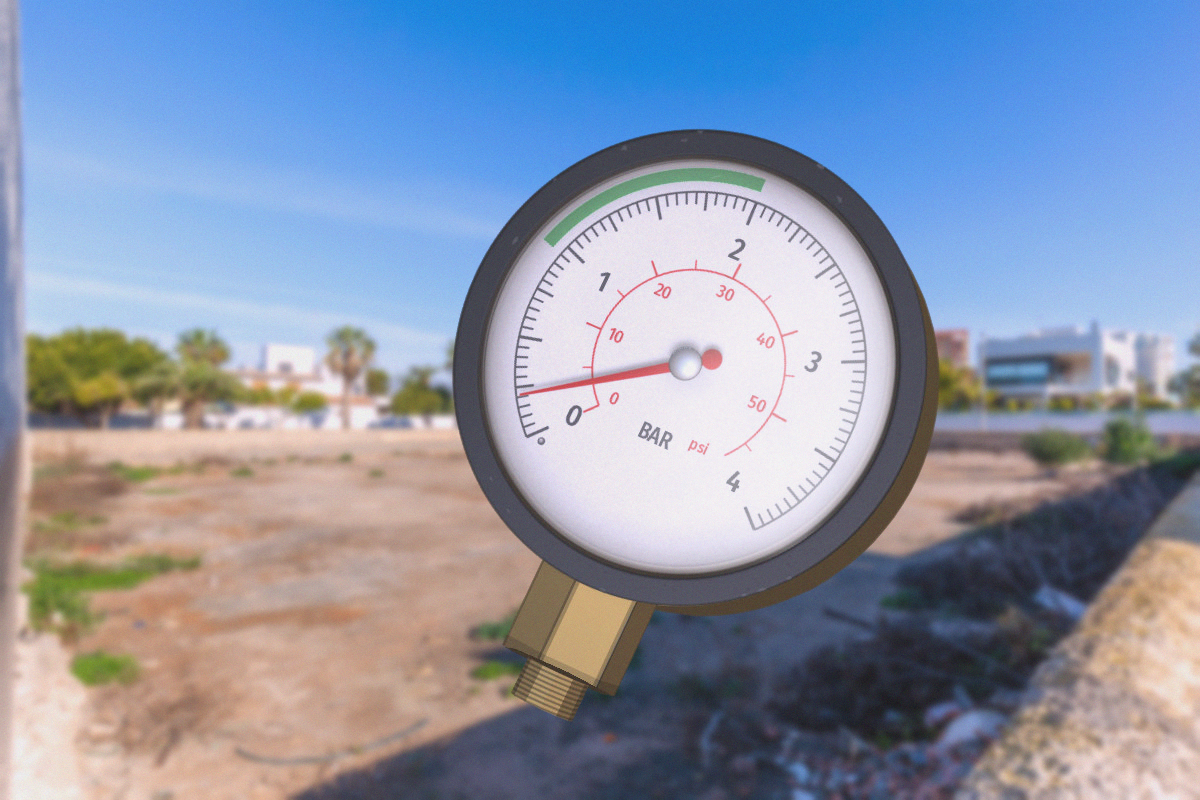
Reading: 0.2 bar
